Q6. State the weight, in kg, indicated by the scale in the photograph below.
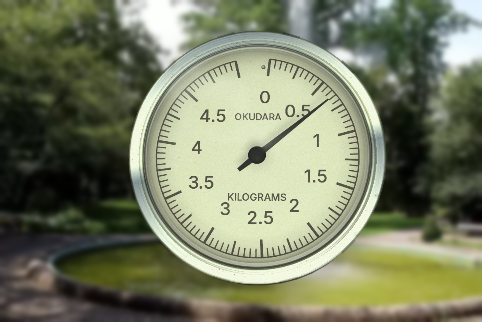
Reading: 0.65 kg
